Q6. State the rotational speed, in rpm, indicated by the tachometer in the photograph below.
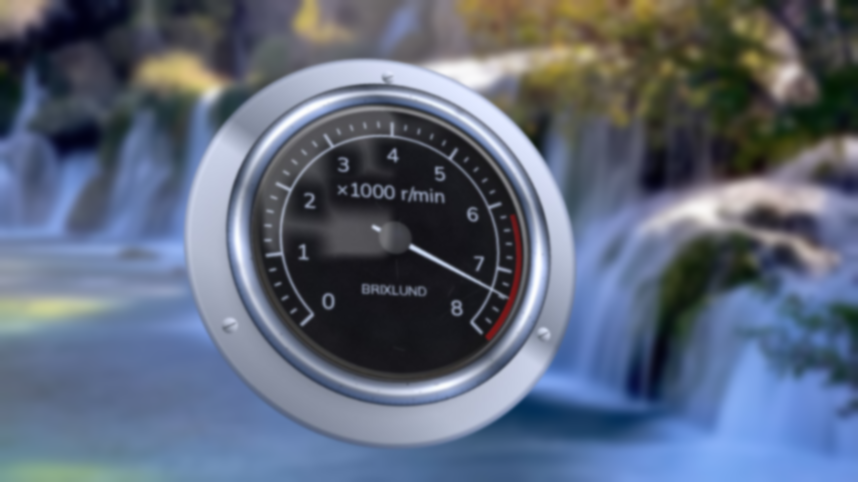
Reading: 7400 rpm
